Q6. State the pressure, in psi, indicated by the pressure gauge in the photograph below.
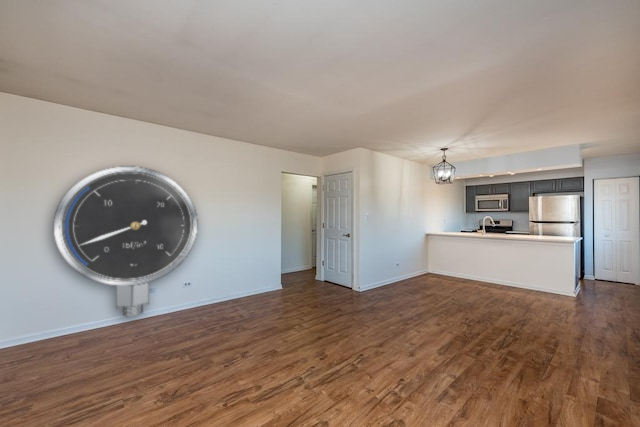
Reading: 2.5 psi
